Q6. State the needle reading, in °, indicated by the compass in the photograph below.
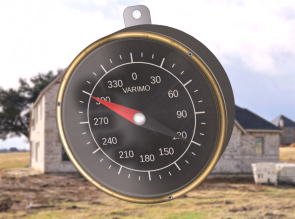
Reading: 300 °
